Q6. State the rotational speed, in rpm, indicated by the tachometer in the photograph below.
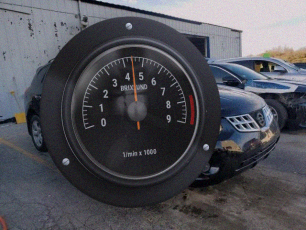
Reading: 4400 rpm
